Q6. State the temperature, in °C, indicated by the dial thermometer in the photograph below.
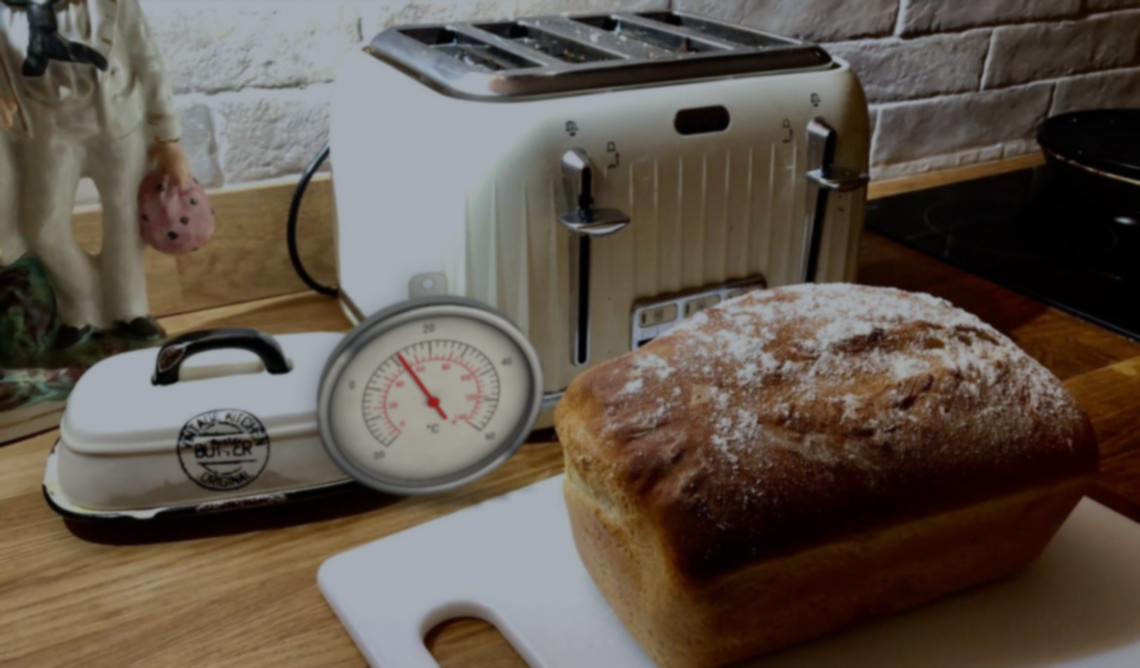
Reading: 12 °C
